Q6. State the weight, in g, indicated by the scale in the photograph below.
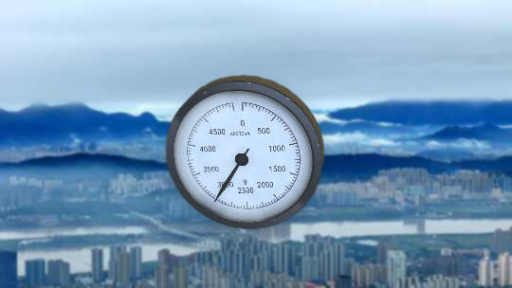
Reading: 3000 g
